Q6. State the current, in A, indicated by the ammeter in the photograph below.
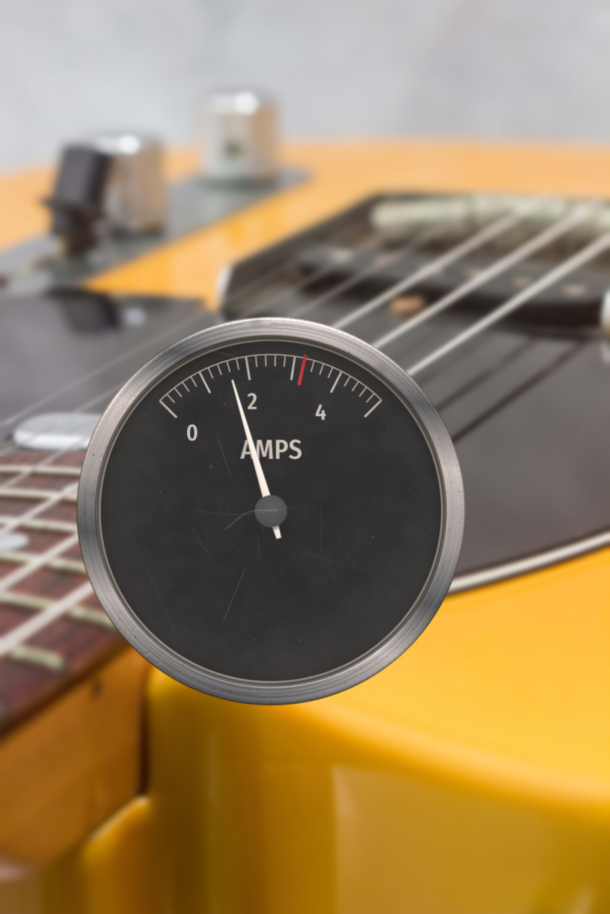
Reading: 1.6 A
